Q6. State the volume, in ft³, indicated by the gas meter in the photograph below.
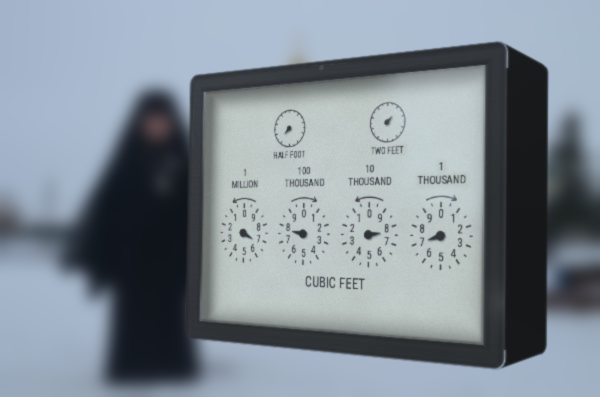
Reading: 677700 ft³
